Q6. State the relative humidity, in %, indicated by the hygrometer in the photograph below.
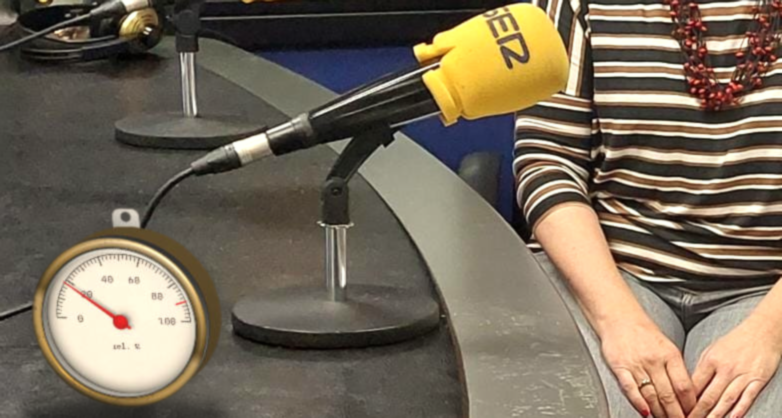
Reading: 20 %
